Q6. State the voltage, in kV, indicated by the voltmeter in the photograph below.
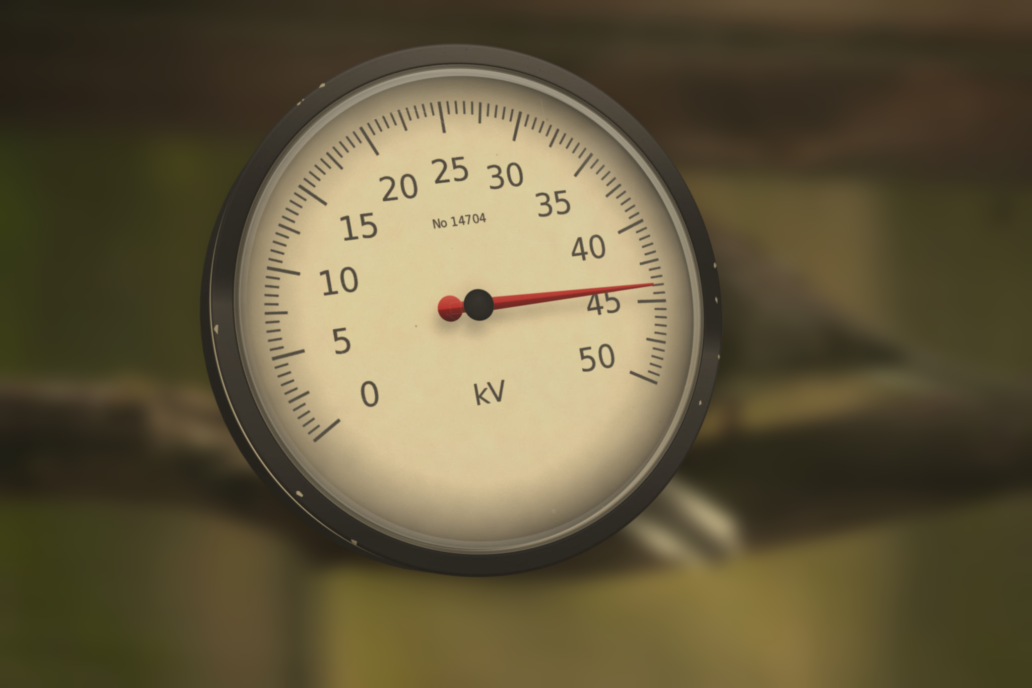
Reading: 44 kV
